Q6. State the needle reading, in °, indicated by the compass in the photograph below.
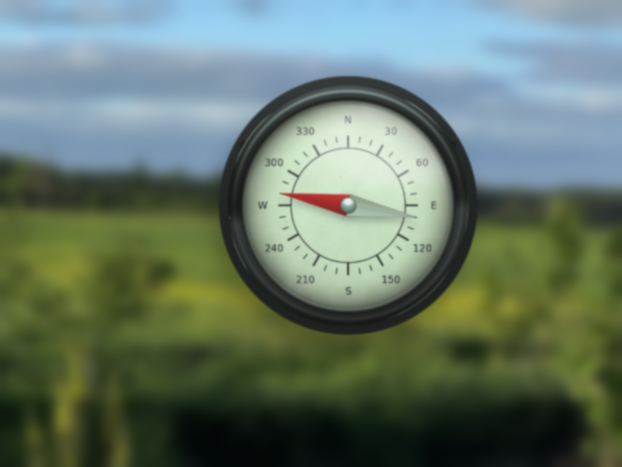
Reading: 280 °
